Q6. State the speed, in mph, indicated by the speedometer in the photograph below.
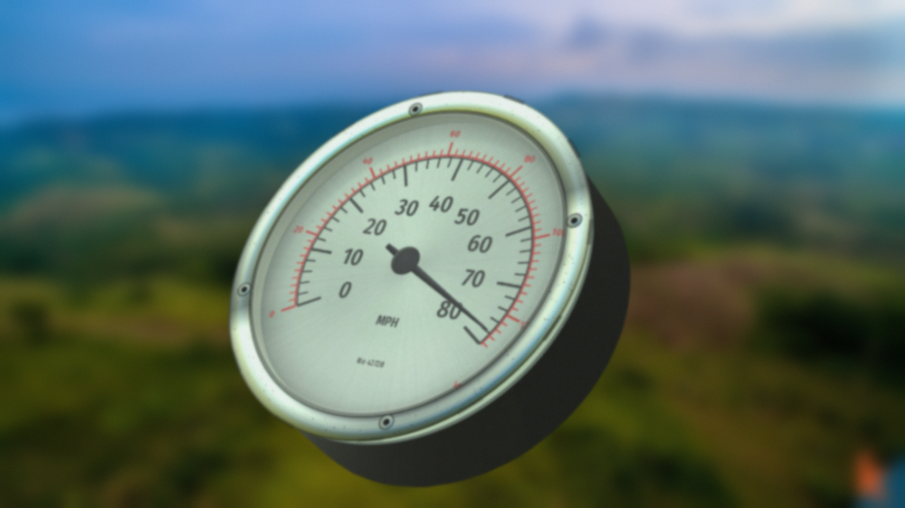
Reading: 78 mph
